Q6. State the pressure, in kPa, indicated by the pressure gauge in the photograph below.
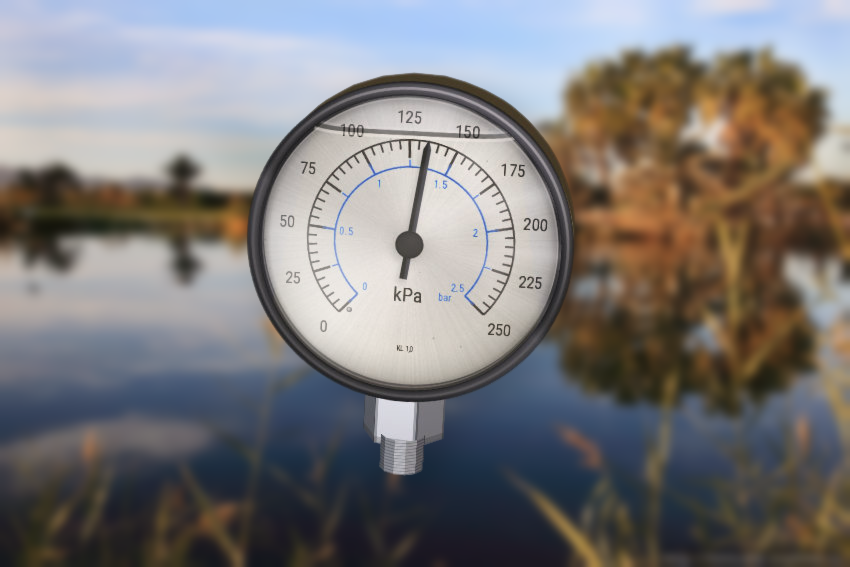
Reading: 135 kPa
